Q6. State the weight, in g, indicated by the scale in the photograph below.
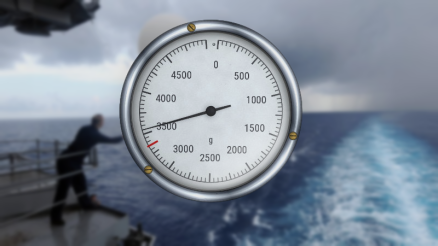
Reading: 3550 g
